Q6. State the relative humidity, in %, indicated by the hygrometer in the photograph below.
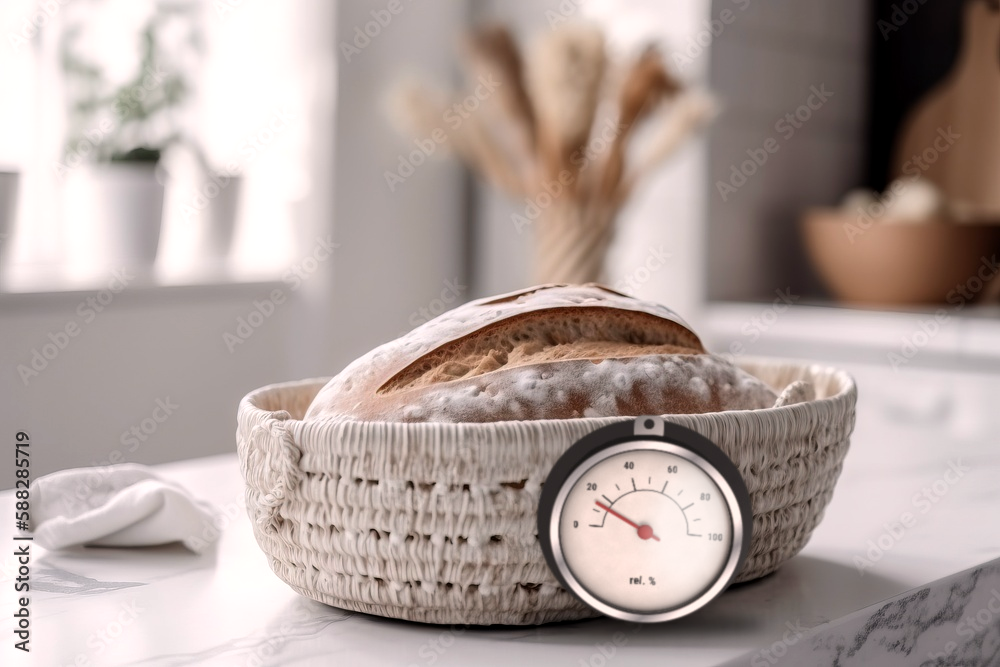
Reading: 15 %
